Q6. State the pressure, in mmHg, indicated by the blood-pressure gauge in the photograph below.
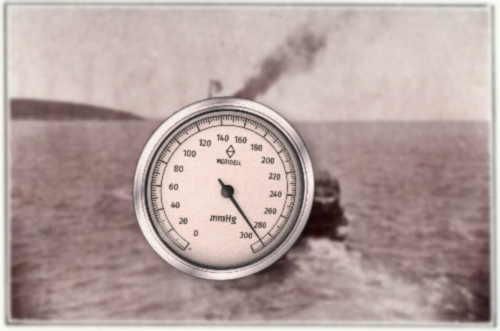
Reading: 290 mmHg
